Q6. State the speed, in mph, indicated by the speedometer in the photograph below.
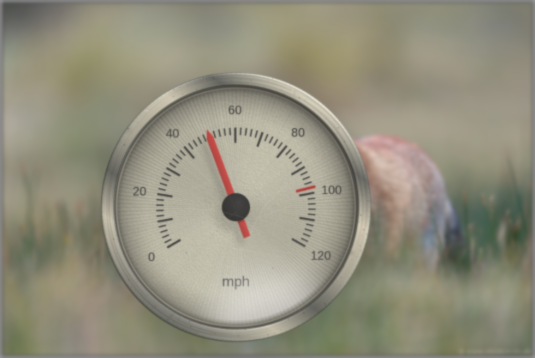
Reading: 50 mph
